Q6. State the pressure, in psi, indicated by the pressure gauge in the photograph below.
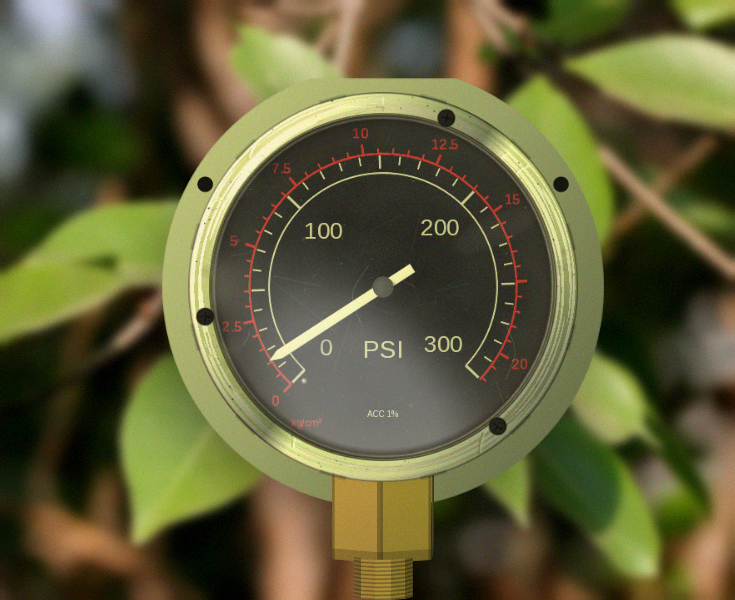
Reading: 15 psi
